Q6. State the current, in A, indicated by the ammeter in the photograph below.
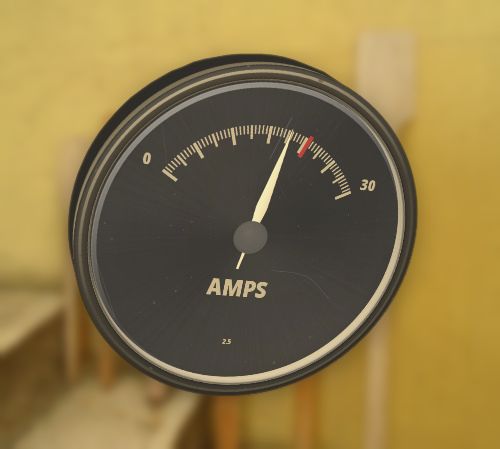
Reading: 17.5 A
